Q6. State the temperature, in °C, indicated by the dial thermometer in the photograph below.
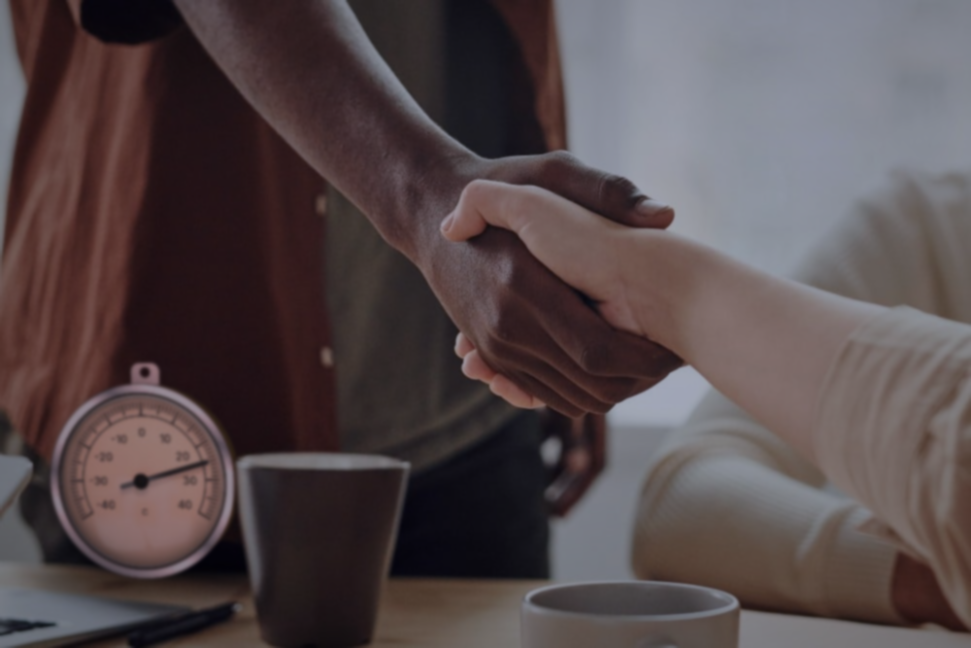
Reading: 25 °C
